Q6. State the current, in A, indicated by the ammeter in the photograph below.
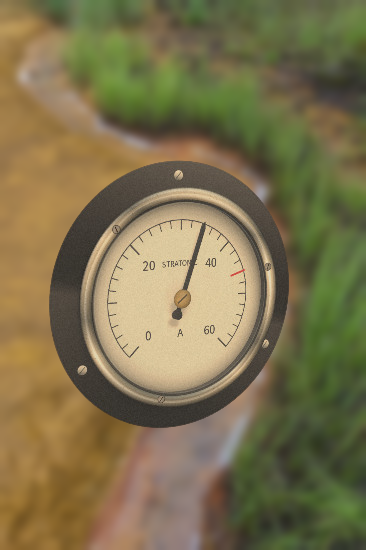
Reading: 34 A
